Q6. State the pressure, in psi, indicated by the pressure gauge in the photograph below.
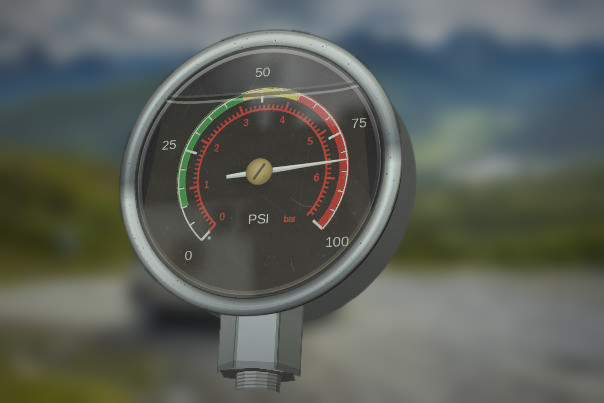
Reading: 82.5 psi
